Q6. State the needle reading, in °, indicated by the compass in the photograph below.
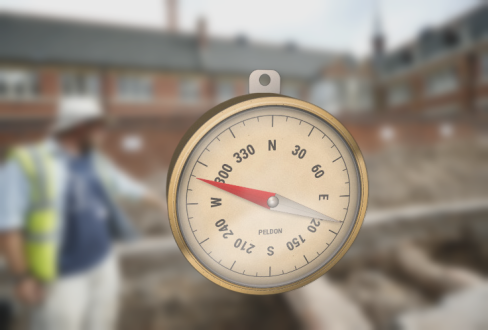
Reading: 290 °
